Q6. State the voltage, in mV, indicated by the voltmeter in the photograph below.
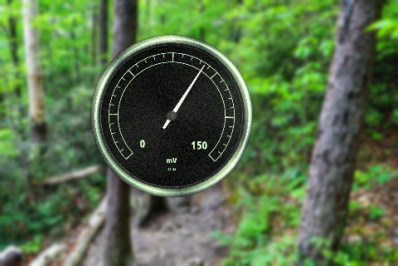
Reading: 92.5 mV
